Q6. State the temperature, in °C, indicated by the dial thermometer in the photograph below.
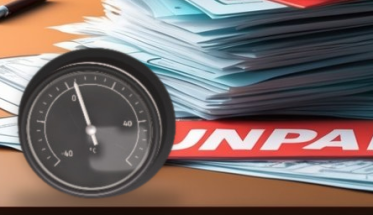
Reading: 4 °C
